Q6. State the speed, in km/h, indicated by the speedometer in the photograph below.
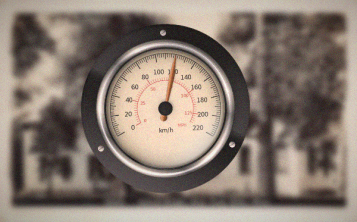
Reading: 120 km/h
